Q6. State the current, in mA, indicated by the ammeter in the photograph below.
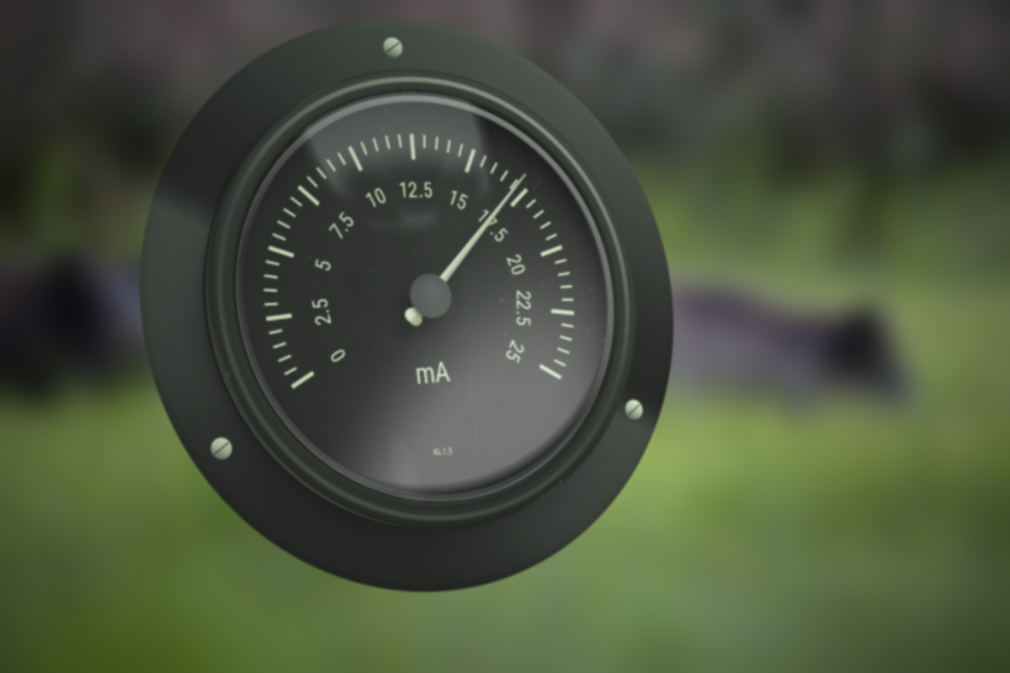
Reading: 17 mA
